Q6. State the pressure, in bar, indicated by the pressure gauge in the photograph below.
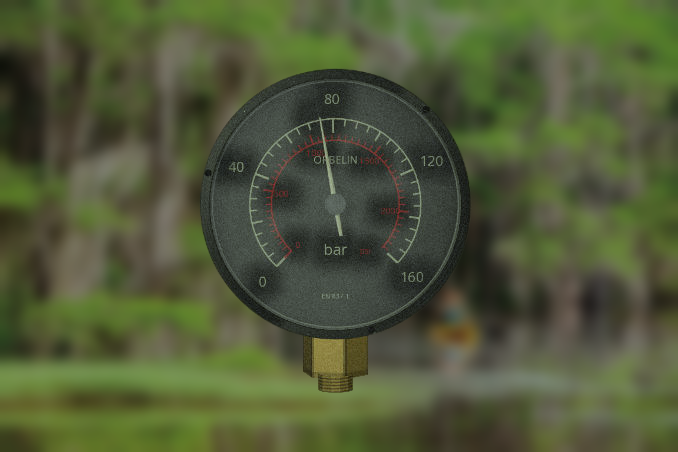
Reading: 75 bar
